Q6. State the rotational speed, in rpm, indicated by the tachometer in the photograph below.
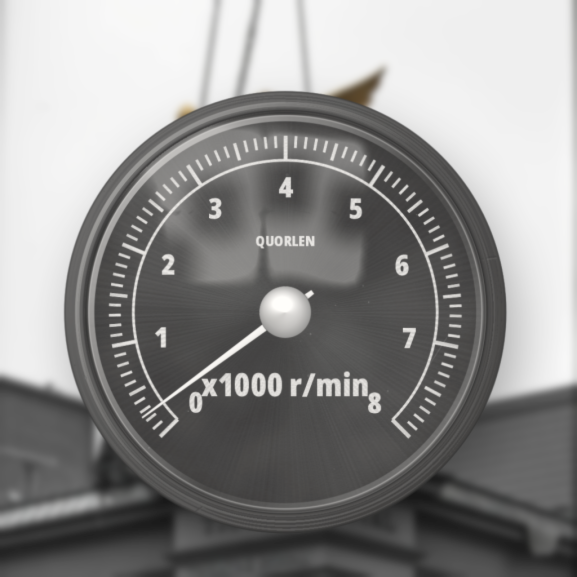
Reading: 250 rpm
